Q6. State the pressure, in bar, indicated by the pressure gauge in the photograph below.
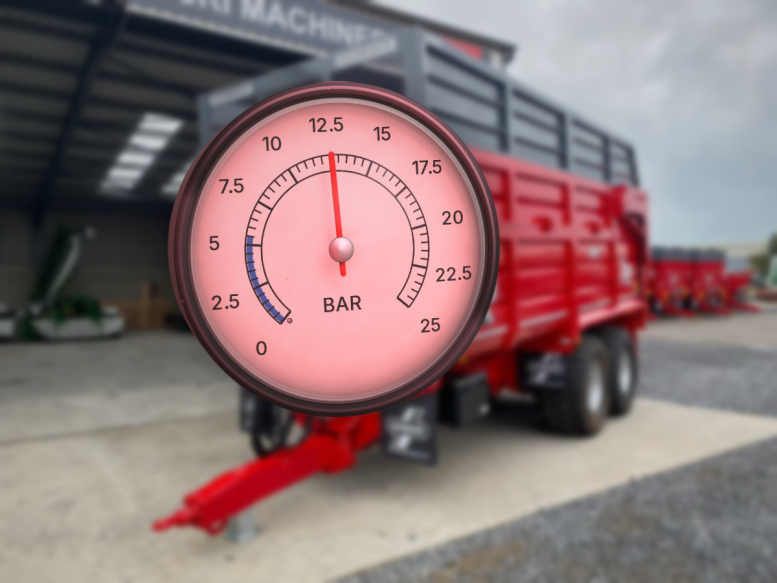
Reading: 12.5 bar
